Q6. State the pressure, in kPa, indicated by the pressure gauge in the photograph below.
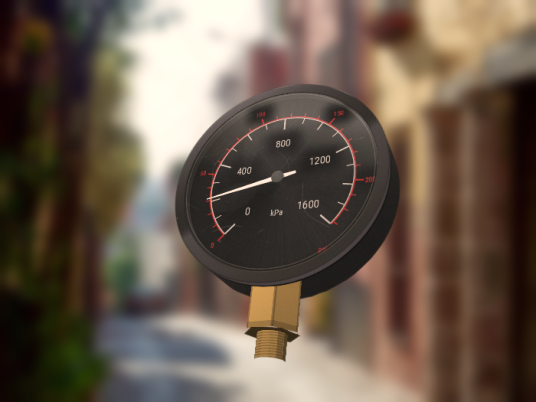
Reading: 200 kPa
